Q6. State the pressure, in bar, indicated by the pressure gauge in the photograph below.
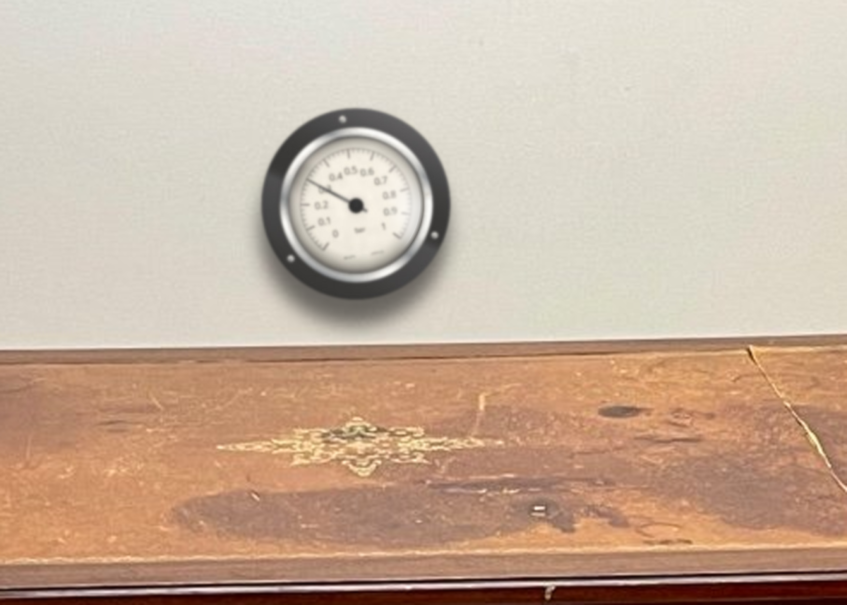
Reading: 0.3 bar
